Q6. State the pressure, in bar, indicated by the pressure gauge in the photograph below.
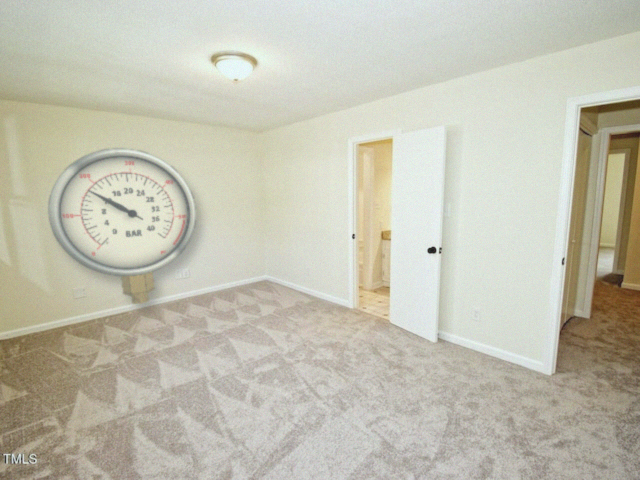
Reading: 12 bar
